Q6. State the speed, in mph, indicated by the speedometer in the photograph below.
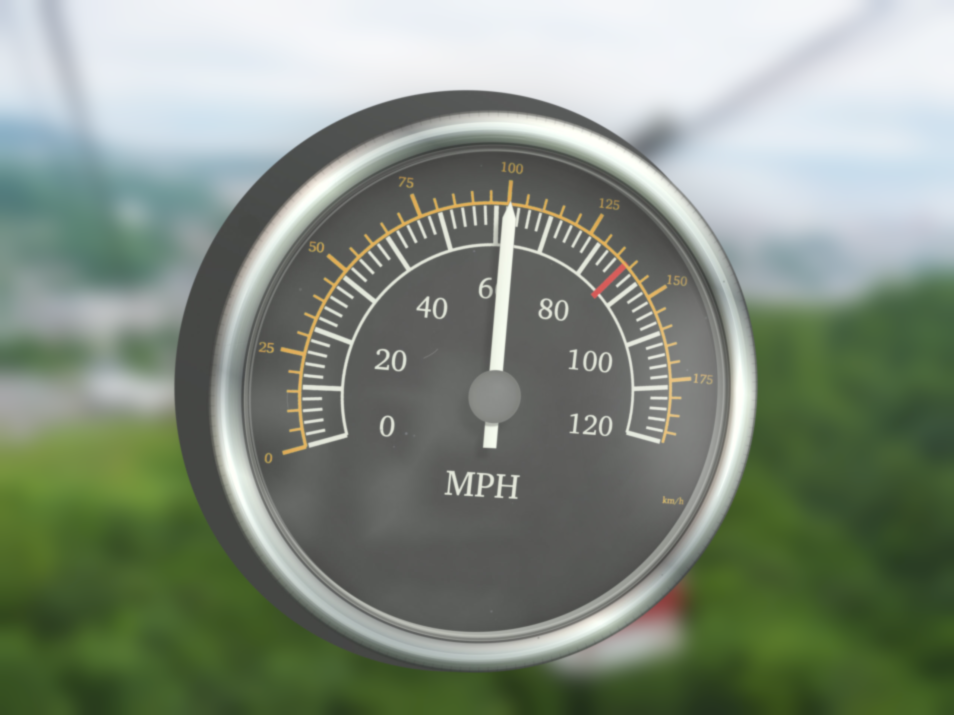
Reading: 62 mph
